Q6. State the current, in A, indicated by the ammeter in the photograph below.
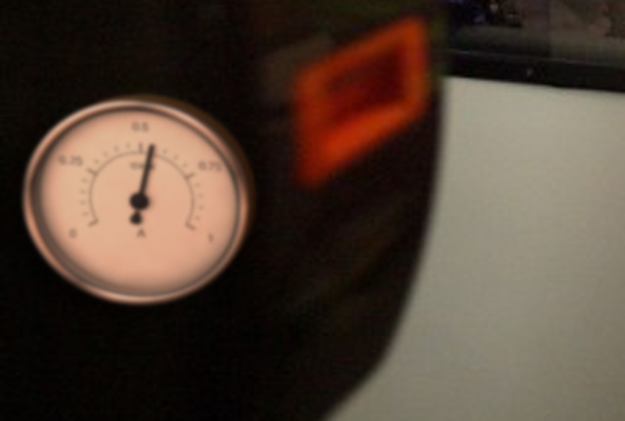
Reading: 0.55 A
